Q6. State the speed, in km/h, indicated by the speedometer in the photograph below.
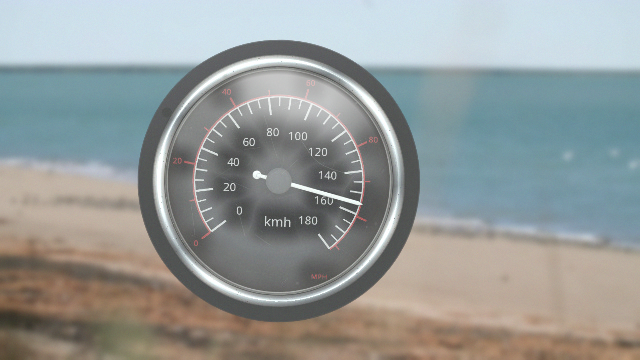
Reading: 155 km/h
